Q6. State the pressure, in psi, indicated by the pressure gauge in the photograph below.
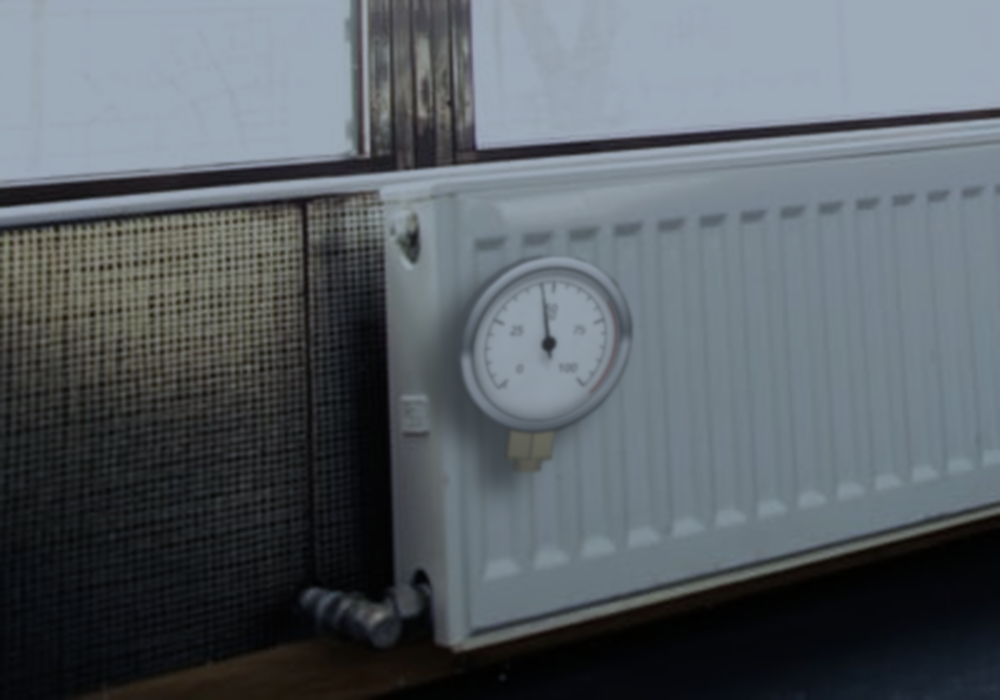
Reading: 45 psi
